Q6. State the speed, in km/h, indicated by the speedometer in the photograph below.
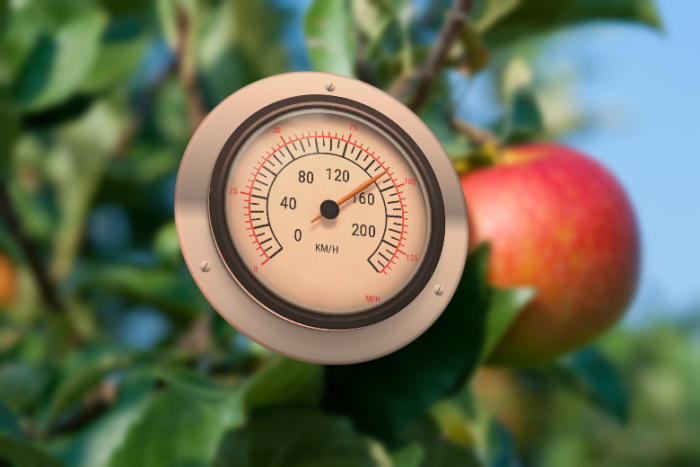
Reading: 150 km/h
